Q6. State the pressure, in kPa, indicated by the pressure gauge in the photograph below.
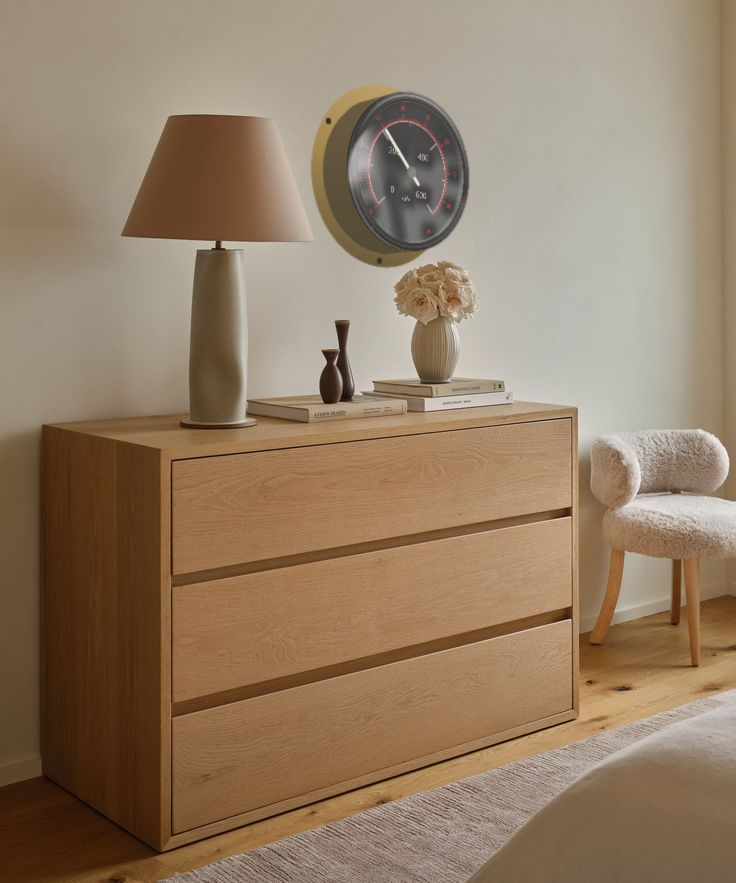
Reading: 200 kPa
